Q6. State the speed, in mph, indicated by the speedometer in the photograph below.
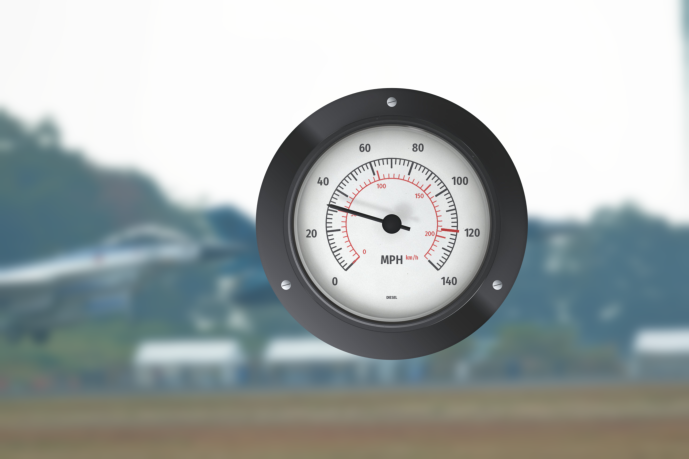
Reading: 32 mph
